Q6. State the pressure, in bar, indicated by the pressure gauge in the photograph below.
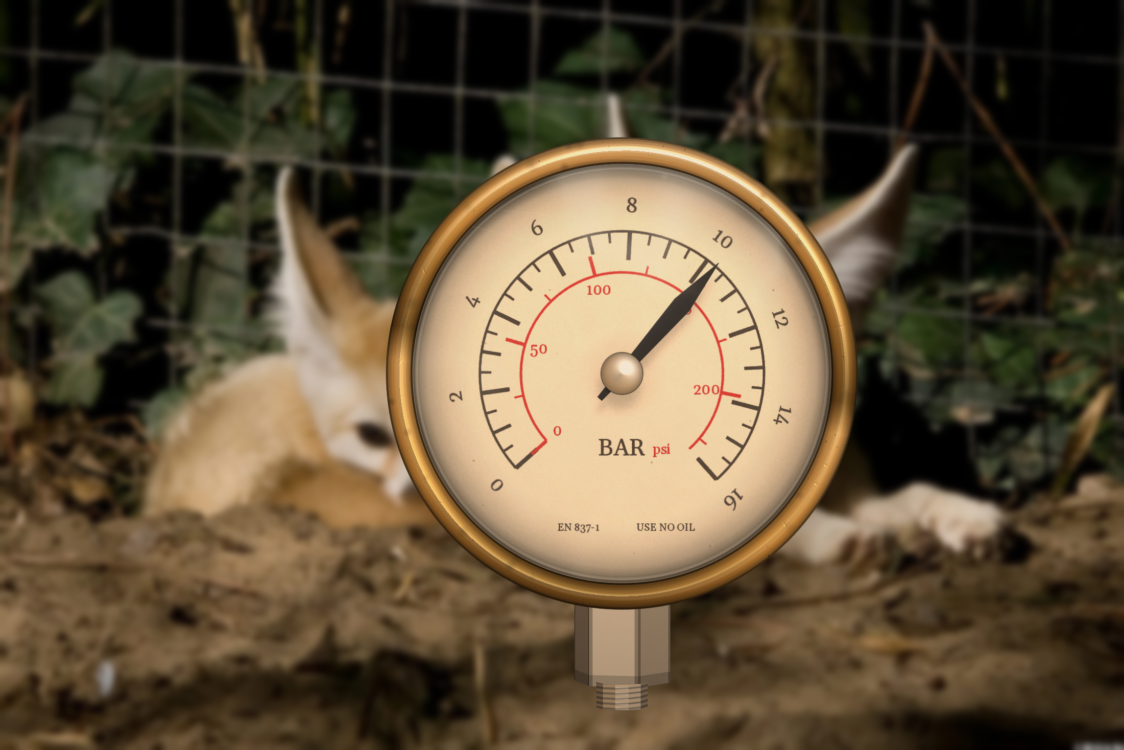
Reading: 10.25 bar
